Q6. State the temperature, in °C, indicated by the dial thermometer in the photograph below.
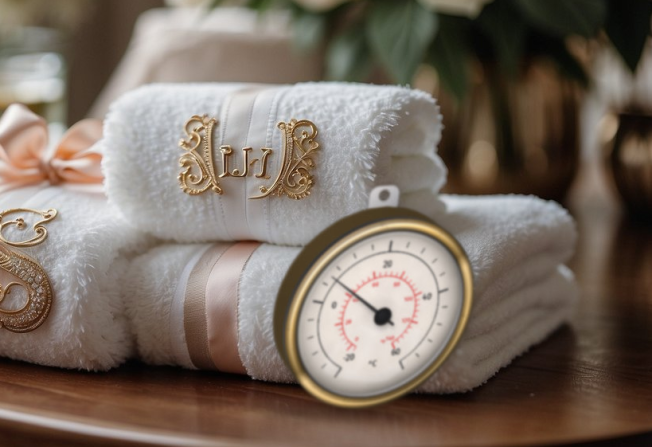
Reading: 6 °C
